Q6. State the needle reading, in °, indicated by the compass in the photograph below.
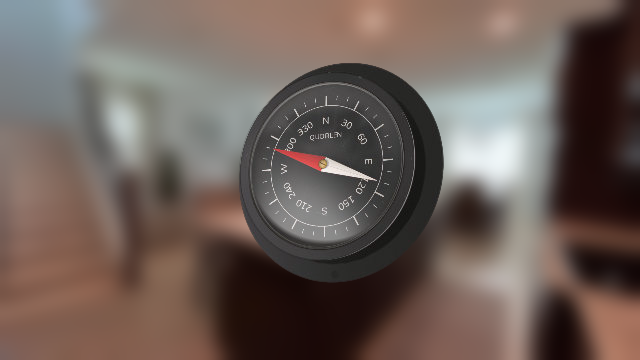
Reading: 290 °
